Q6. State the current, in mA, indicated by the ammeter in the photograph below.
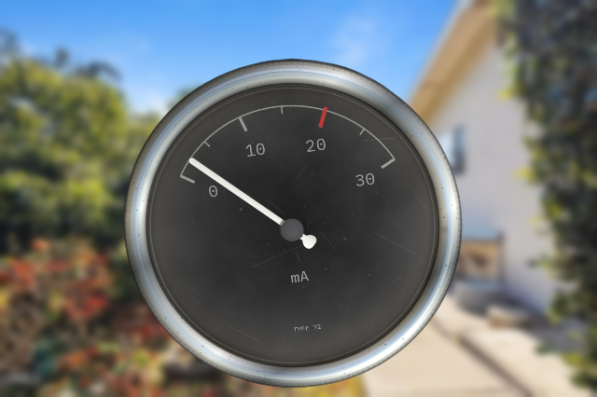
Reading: 2.5 mA
